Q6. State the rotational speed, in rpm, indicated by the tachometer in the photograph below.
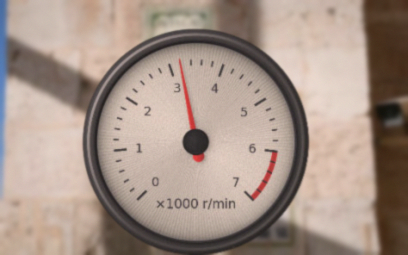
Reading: 3200 rpm
